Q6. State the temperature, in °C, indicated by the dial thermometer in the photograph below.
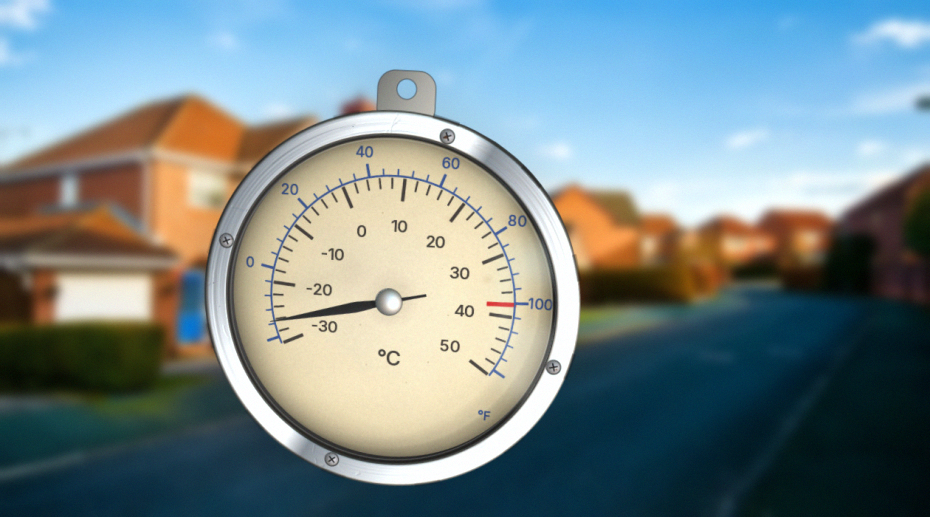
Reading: -26 °C
